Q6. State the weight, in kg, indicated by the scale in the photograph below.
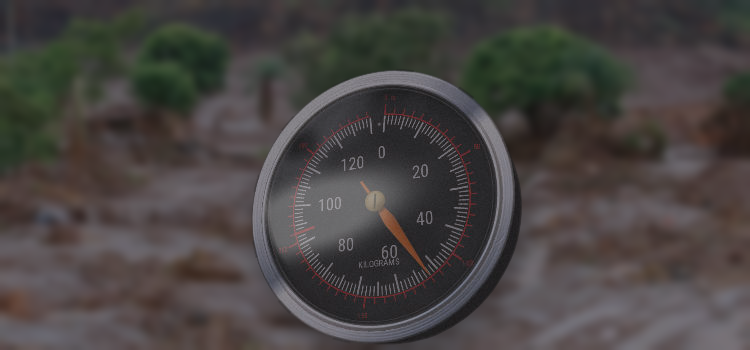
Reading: 52 kg
